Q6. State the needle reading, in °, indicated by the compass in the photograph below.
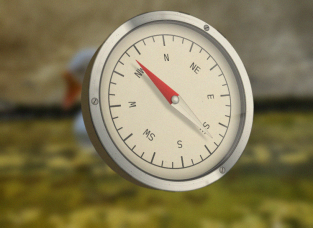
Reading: 320 °
